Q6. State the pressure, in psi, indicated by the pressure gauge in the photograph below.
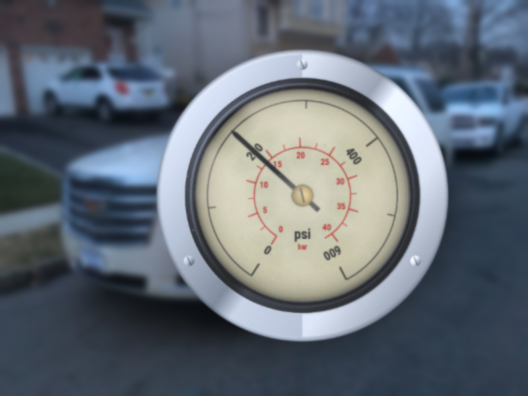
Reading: 200 psi
